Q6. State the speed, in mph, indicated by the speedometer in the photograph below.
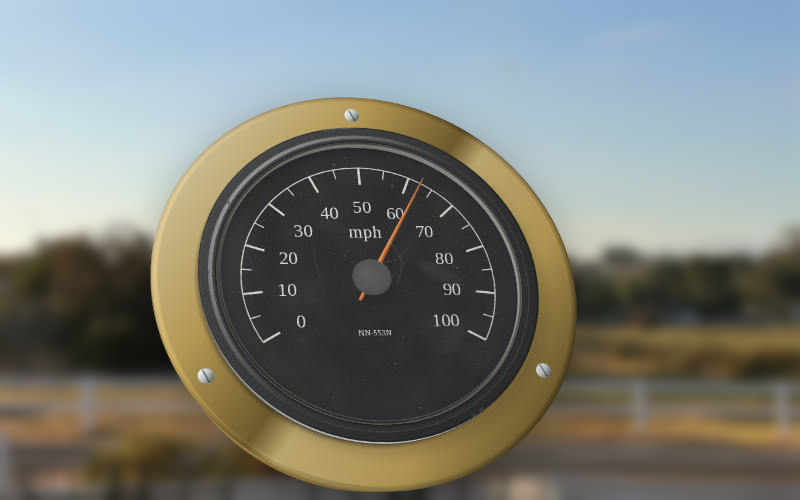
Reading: 62.5 mph
